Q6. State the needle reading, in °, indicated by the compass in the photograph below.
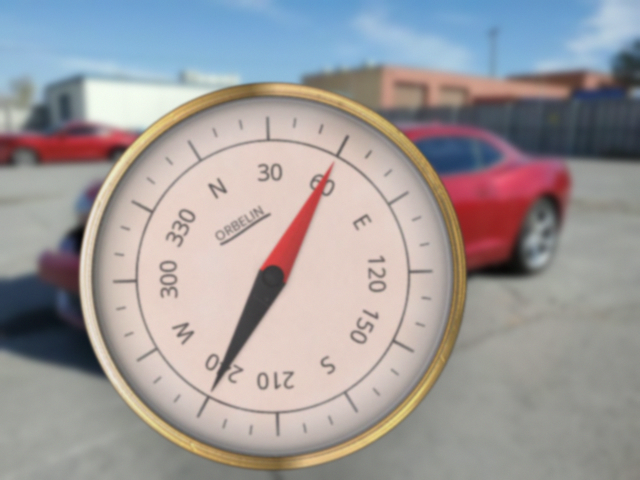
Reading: 60 °
